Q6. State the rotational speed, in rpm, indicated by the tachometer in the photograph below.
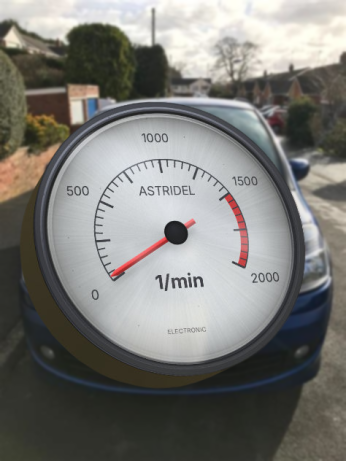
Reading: 25 rpm
